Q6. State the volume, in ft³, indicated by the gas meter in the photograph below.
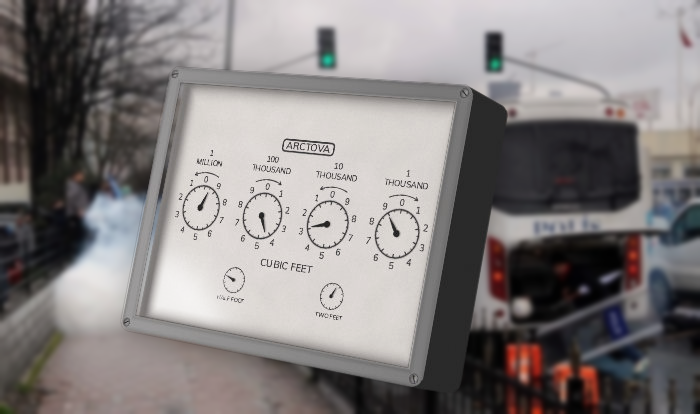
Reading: 942900 ft³
